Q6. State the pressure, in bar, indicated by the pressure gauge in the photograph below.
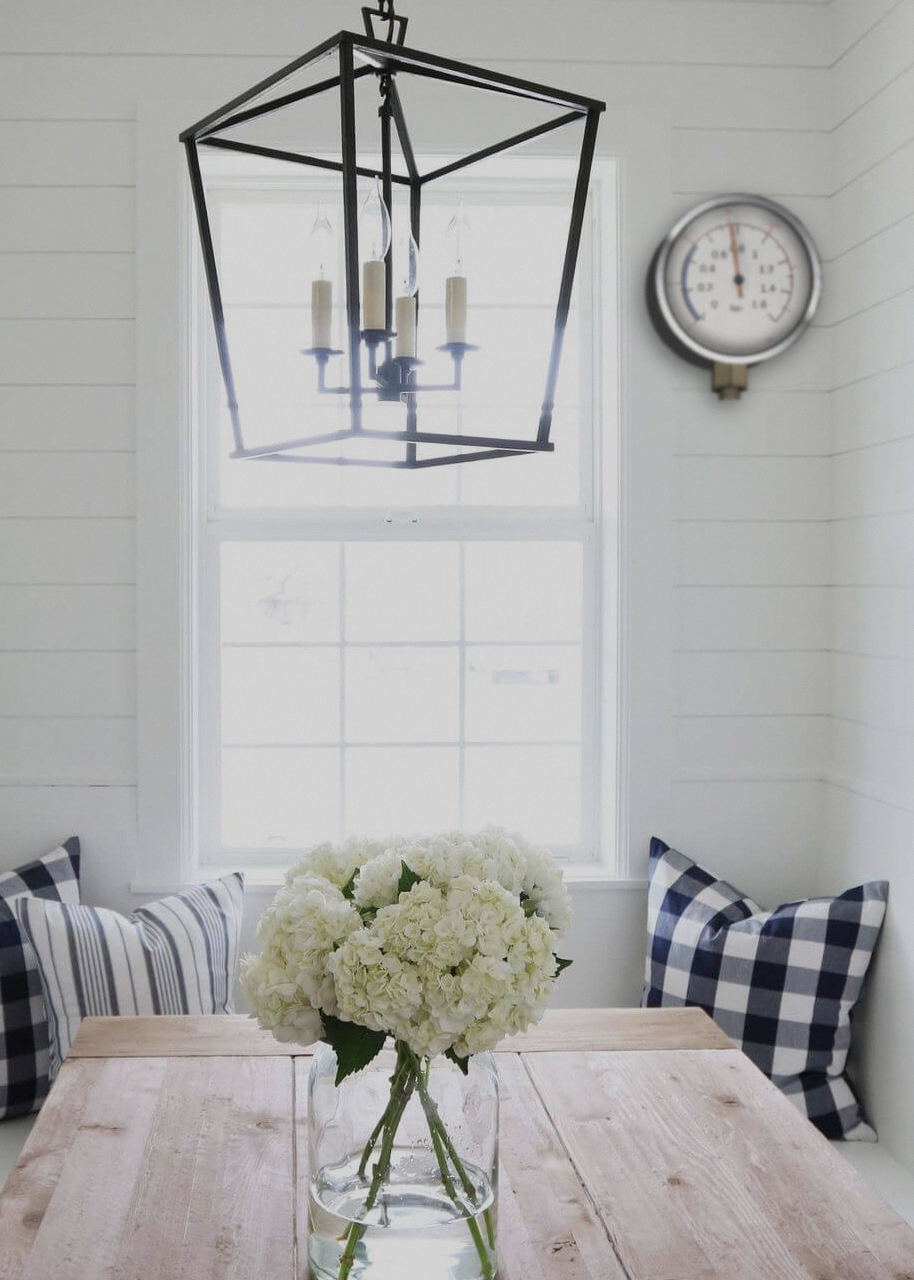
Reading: 0.75 bar
